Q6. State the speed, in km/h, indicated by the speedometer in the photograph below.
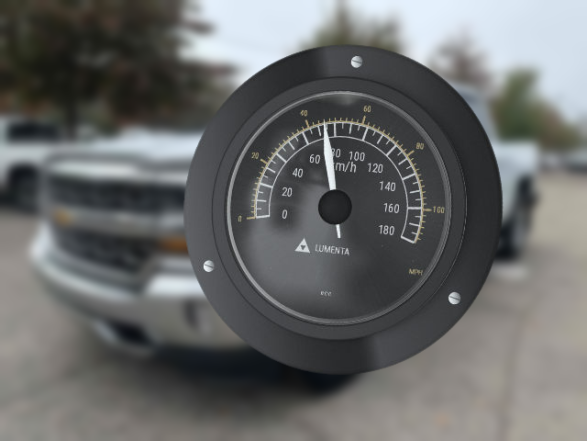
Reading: 75 km/h
